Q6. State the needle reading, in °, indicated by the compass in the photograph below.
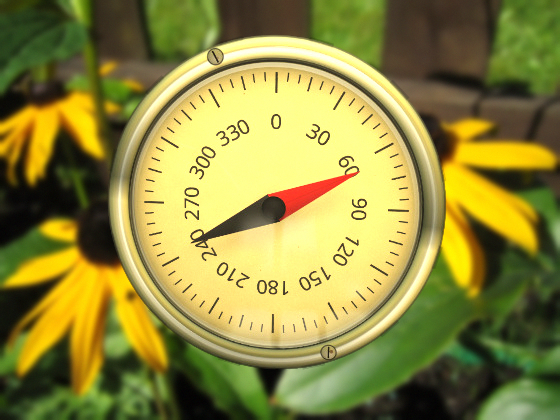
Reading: 65 °
